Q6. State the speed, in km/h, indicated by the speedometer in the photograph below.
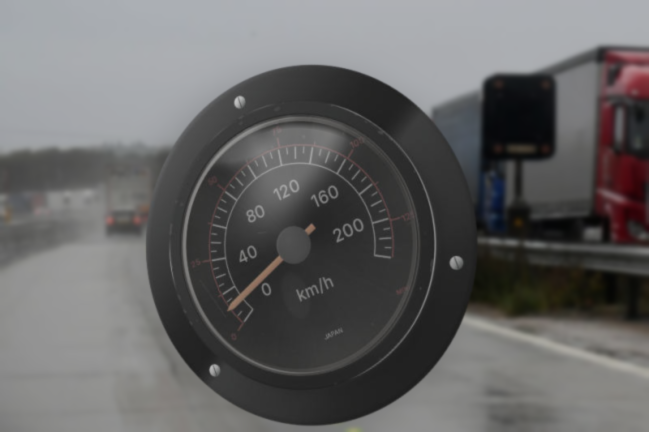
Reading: 10 km/h
